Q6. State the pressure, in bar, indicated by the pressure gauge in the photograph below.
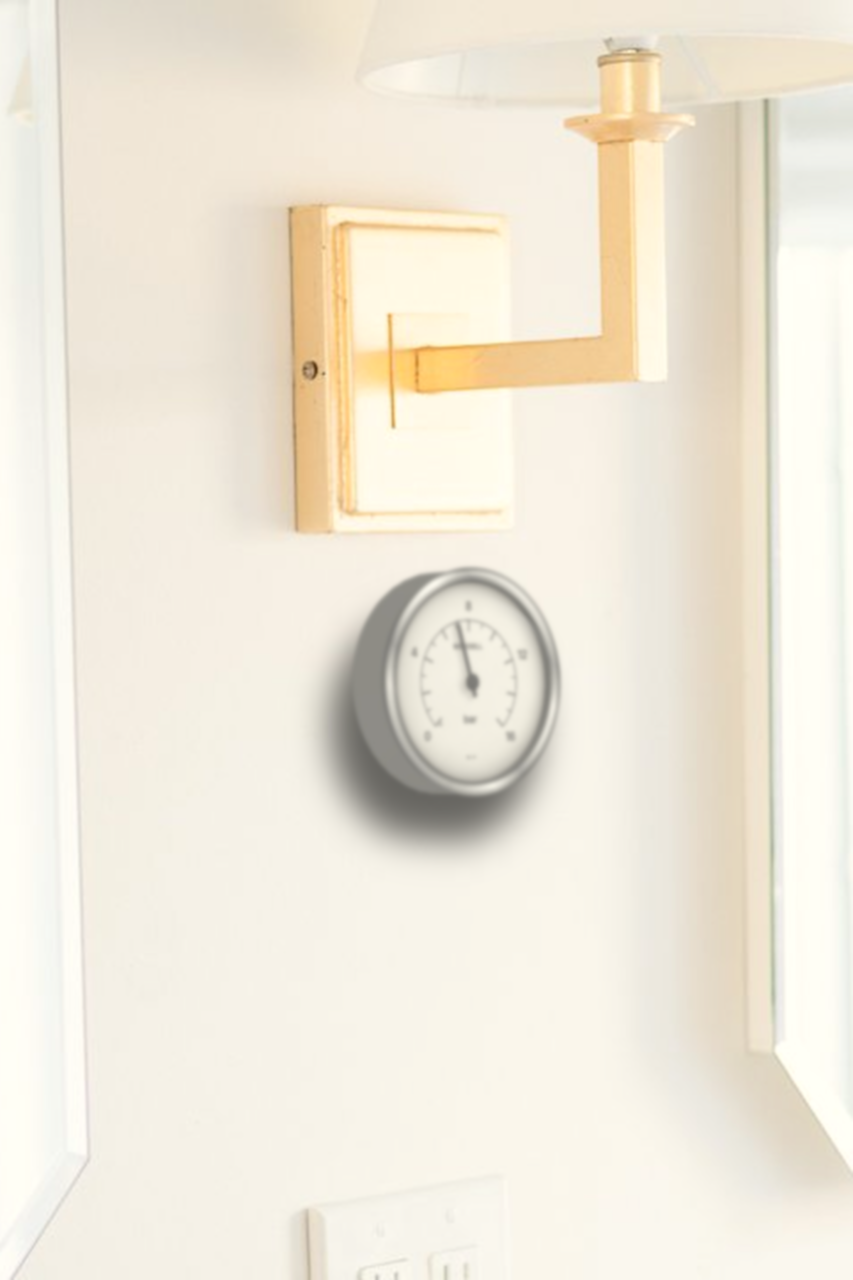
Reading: 7 bar
